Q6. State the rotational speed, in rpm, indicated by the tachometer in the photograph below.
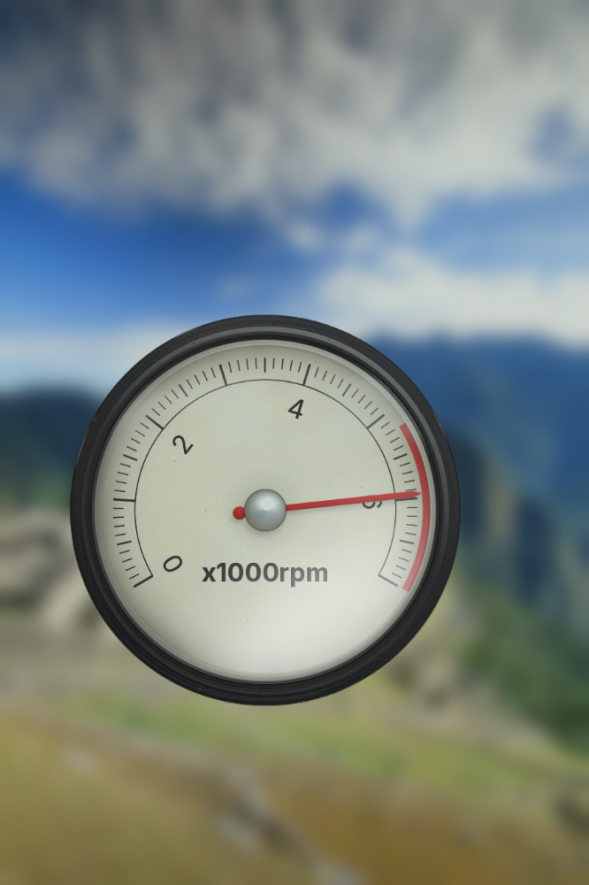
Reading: 5950 rpm
